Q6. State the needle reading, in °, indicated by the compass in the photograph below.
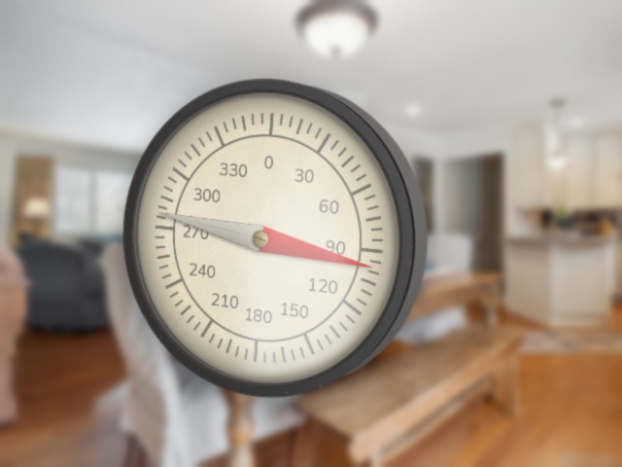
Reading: 97.5 °
